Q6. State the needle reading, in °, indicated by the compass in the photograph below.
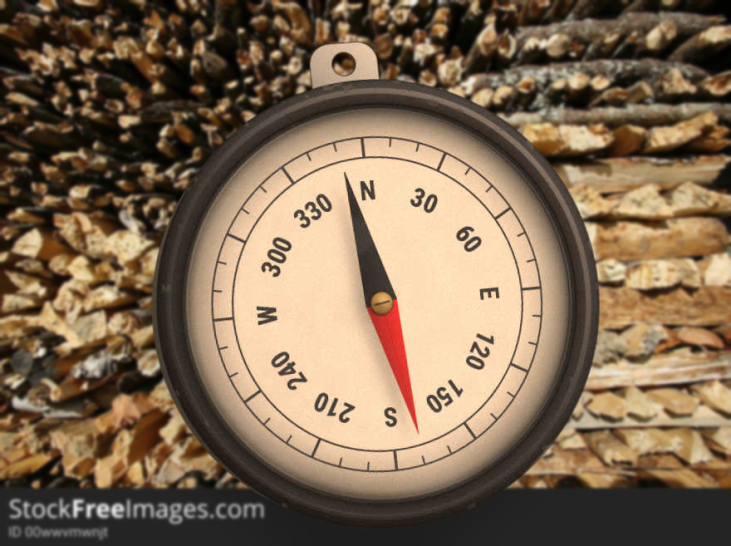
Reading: 170 °
